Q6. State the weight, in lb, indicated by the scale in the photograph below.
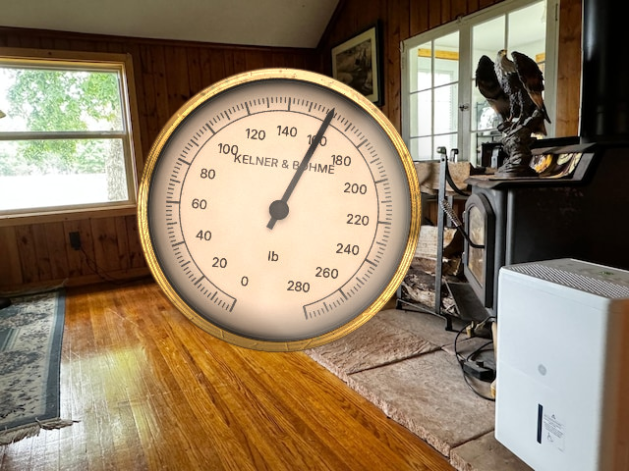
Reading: 160 lb
